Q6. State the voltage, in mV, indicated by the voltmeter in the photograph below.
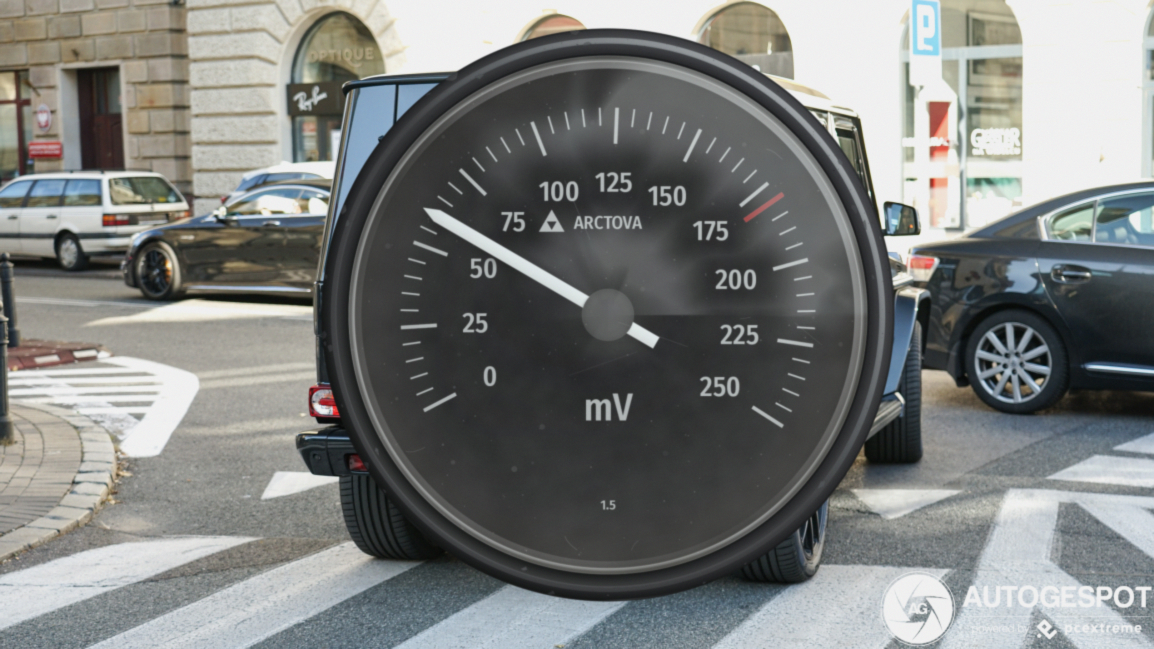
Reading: 60 mV
